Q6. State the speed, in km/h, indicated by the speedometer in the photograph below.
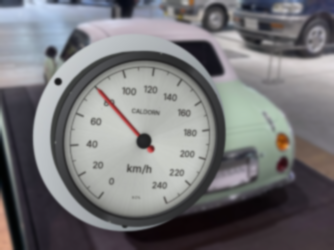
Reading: 80 km/h
